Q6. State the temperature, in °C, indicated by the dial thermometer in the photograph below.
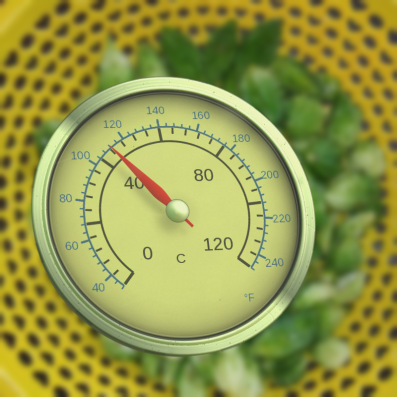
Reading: 44 °C
